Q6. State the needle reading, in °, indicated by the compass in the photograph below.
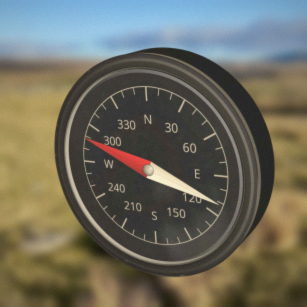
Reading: 290 °
